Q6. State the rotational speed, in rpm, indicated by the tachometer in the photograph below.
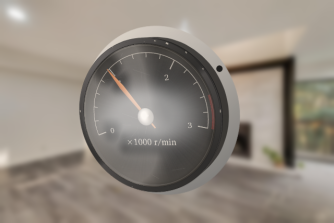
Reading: 1000 rpm
